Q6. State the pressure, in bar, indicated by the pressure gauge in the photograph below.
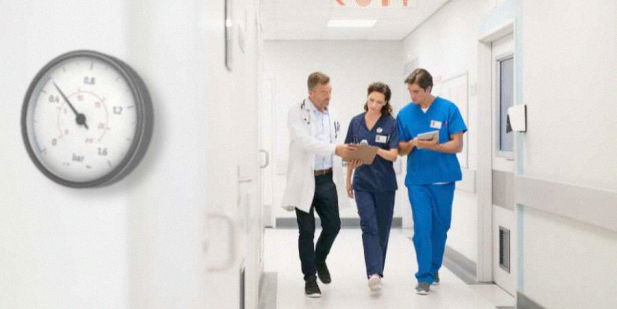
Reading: 0.5 bar
